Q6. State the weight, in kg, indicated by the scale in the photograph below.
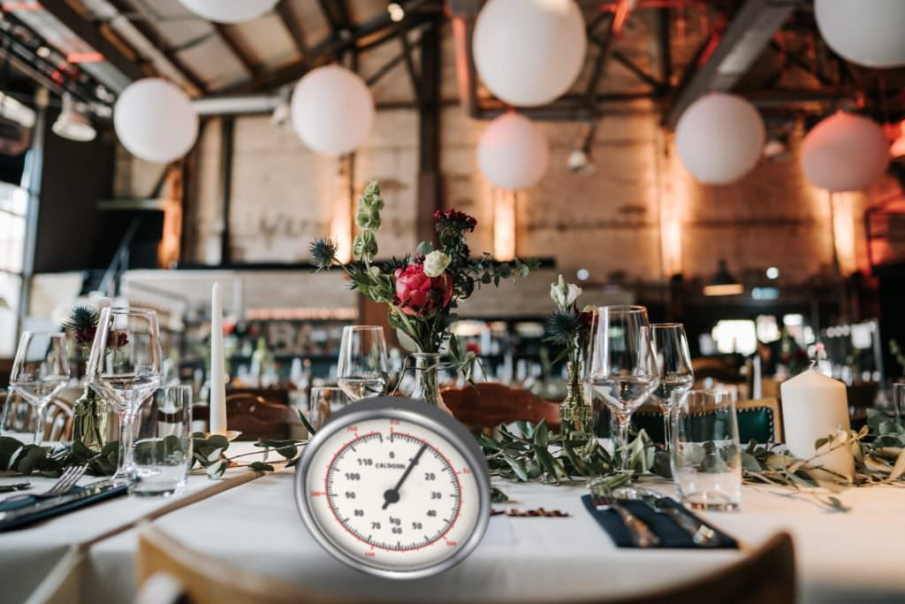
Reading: 10 kg
